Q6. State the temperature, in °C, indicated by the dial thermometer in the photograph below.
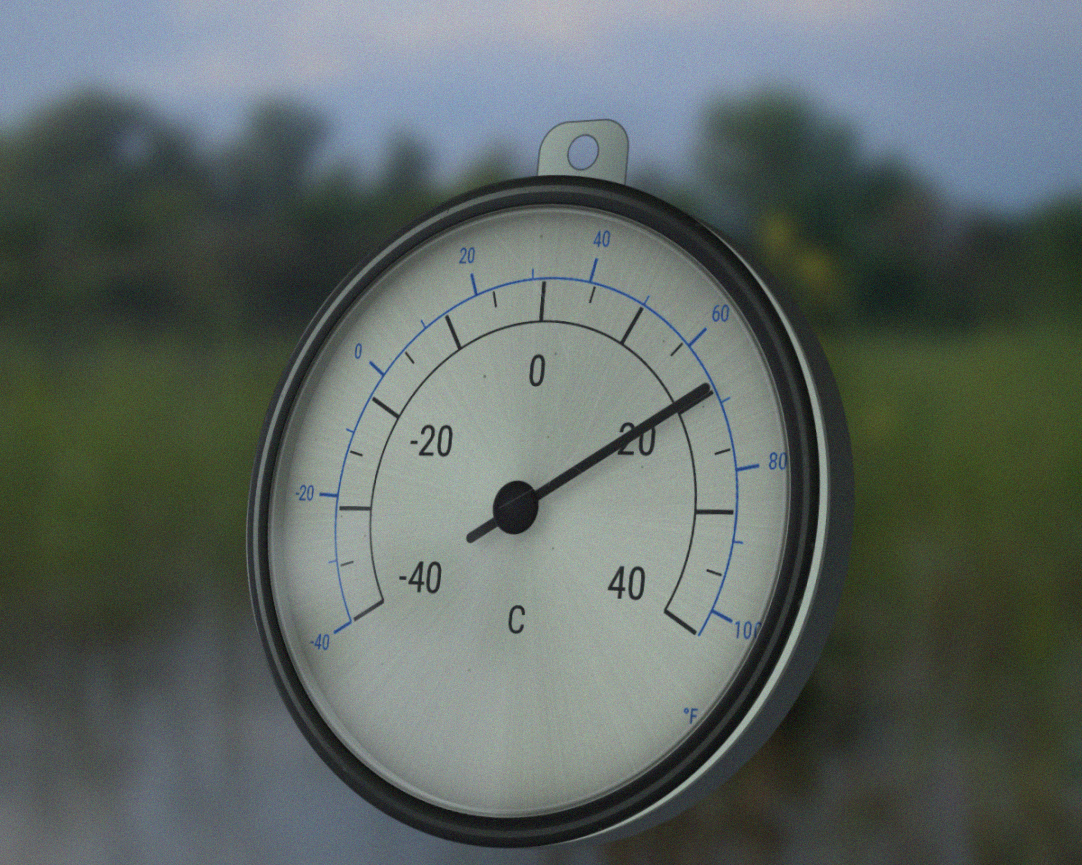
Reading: 20 °C
